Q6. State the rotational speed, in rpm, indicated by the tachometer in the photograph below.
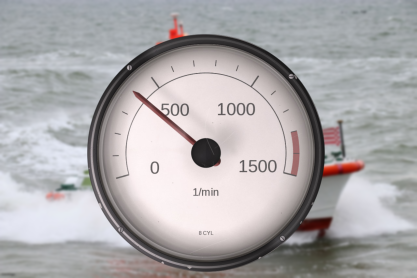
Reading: 400 rpm
